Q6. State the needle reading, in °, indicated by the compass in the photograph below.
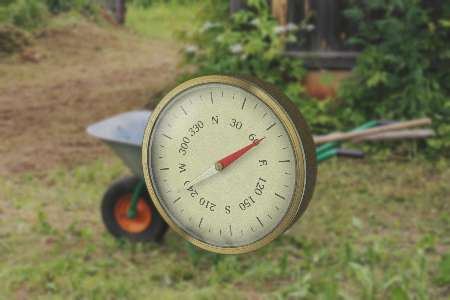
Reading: 65 °
